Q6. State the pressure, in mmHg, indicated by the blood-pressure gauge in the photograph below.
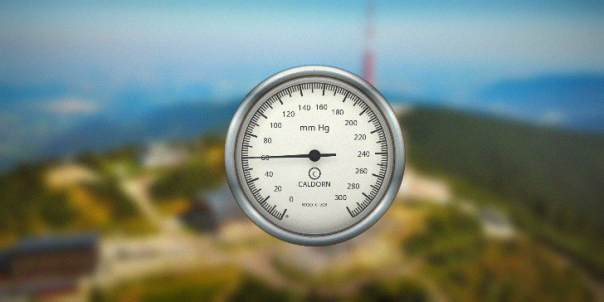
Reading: 60 mmHg
